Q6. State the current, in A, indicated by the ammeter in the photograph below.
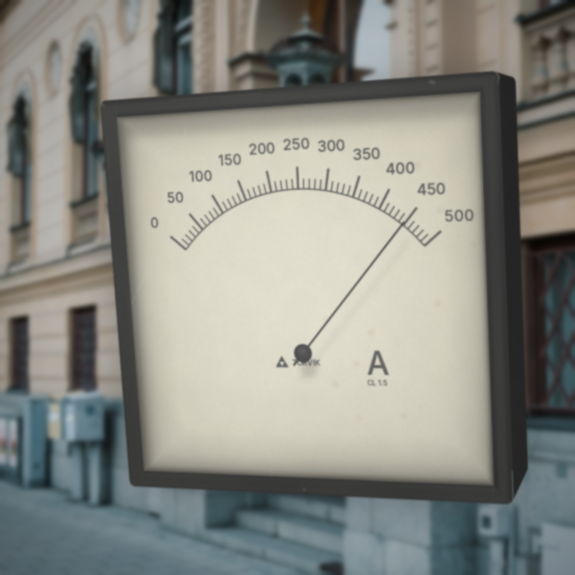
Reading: 450 A
